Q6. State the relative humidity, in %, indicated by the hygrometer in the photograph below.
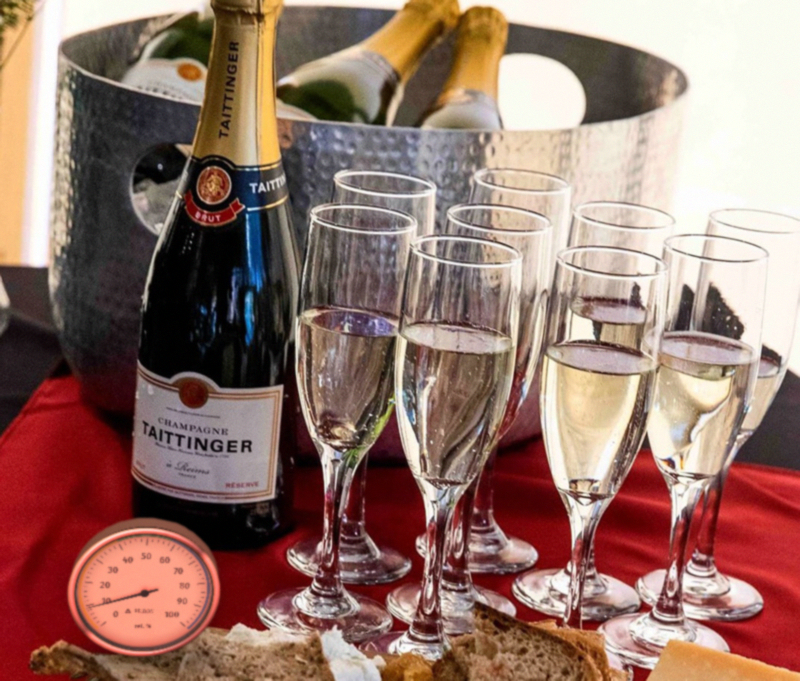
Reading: 10 %
